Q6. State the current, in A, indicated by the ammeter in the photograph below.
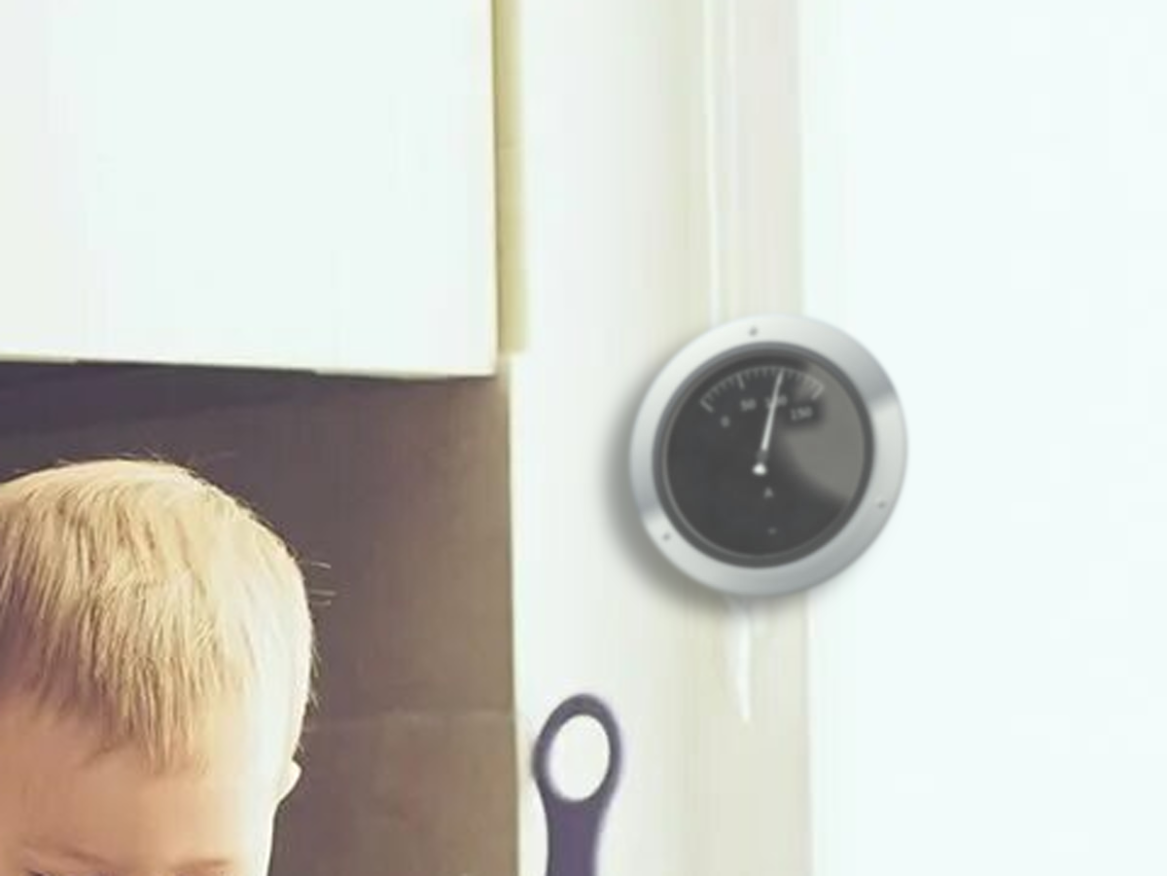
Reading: 100 A
